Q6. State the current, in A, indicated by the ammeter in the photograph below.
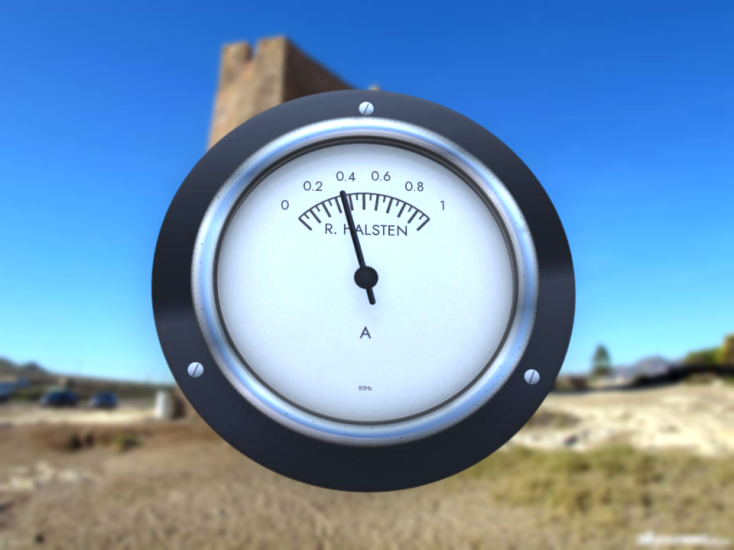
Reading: 0.35 A
